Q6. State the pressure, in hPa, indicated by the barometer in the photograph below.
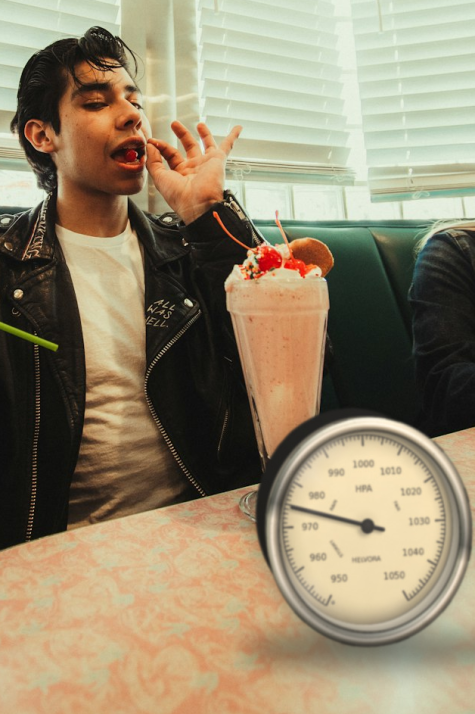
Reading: 975 hPa
